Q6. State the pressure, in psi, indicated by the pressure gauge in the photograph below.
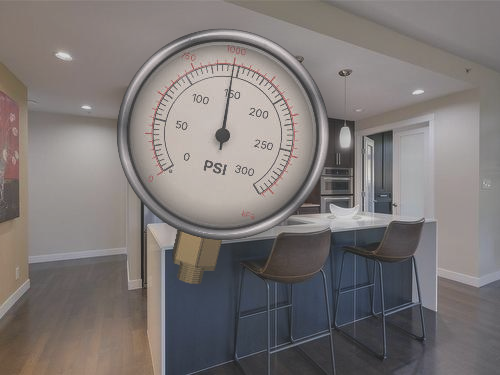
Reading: 145 psi
